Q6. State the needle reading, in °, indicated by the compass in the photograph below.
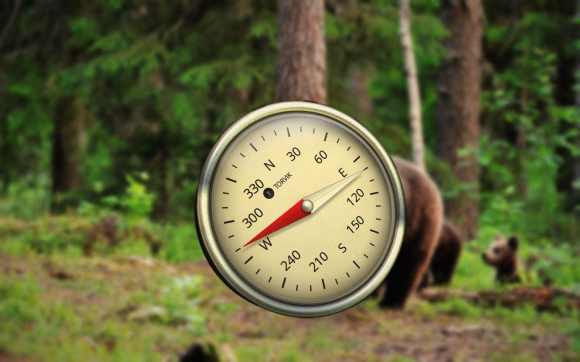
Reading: 280 °
